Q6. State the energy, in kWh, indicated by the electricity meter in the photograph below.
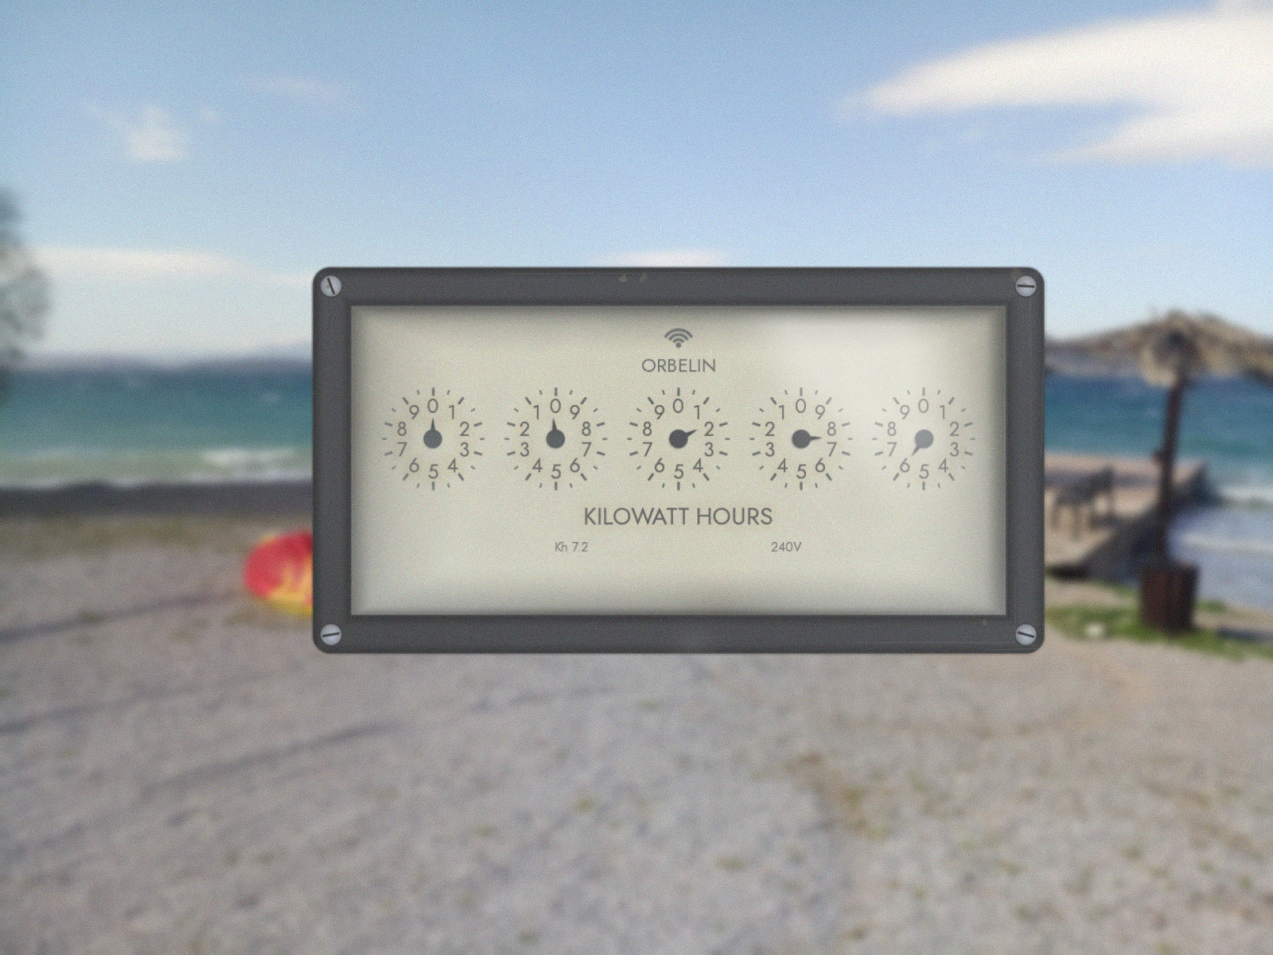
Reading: 176 kWh
